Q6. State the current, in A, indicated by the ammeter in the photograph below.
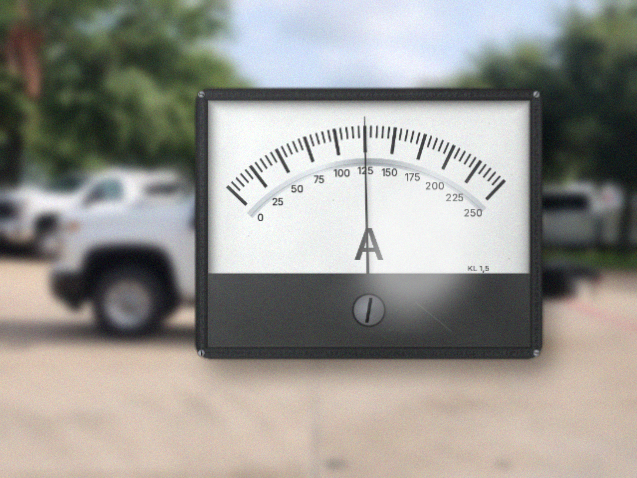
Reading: 125 A
